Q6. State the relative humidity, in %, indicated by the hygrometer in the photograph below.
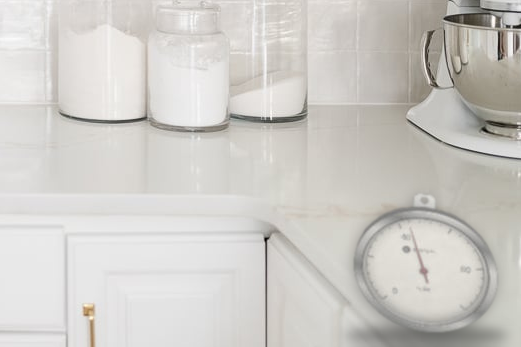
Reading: 44 %
